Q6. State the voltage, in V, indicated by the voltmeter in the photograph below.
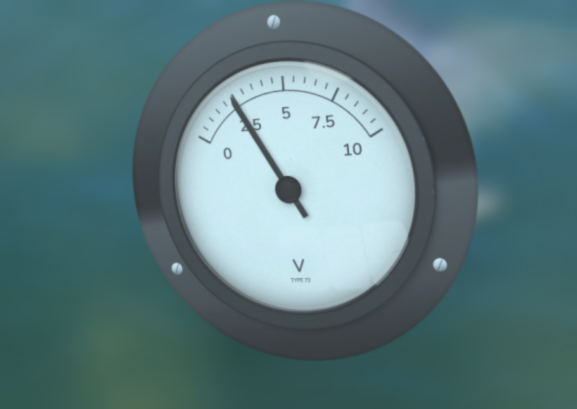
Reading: 2.5 V
